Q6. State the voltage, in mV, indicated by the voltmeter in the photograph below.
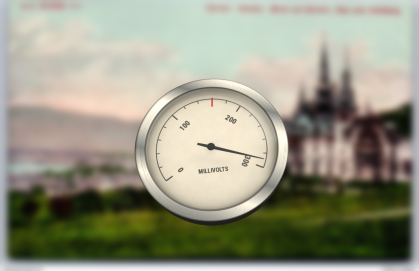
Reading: 290 mV
